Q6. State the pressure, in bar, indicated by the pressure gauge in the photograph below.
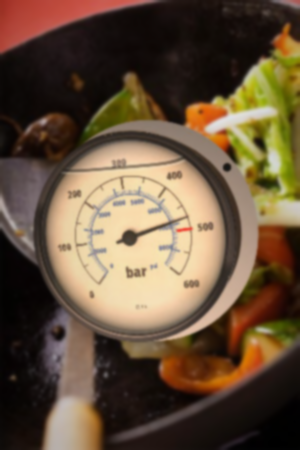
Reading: 475 bar
